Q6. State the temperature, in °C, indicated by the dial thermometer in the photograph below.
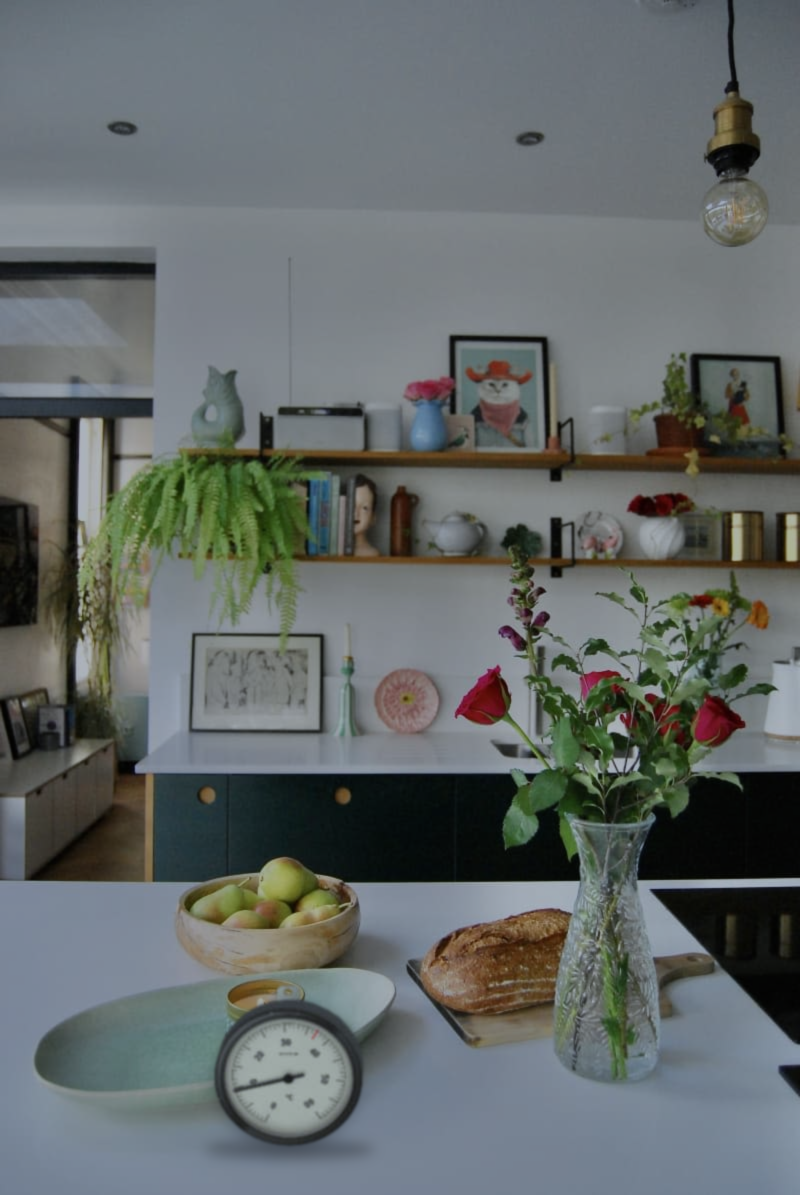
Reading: 10 °C
